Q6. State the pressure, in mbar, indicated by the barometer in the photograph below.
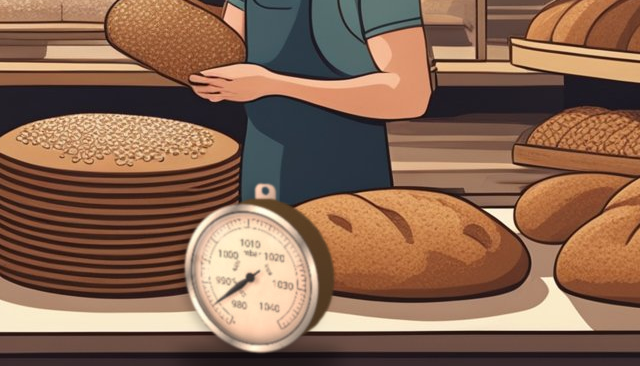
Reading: 985 mbar
